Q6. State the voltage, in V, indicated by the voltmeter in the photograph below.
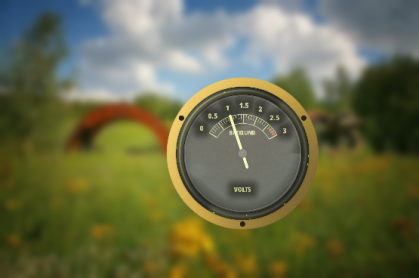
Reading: 1 V
